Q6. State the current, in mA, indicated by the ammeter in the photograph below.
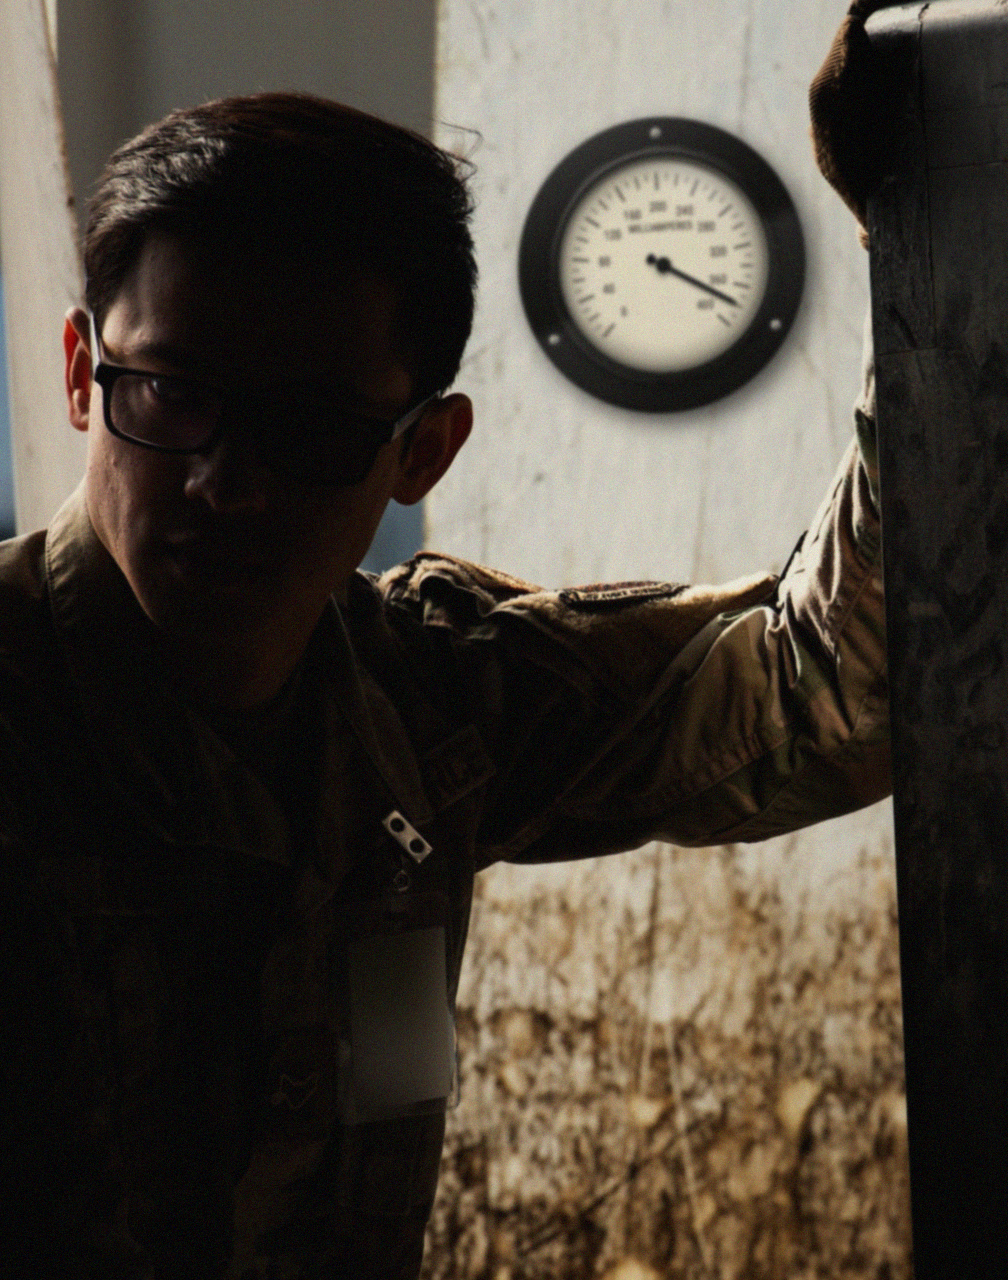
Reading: 380 mA
